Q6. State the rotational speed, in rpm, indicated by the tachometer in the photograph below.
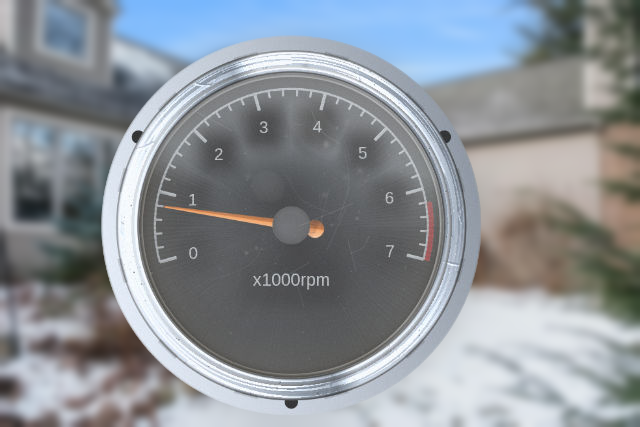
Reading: 800 rpm
